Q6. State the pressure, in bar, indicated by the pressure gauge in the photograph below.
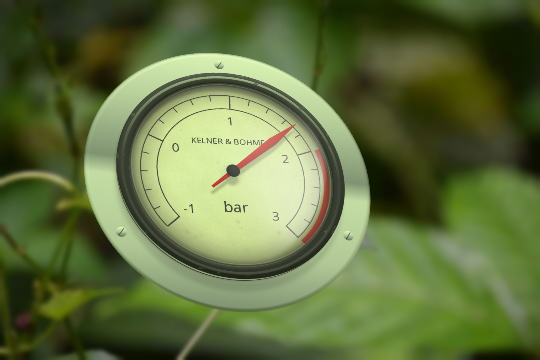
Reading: 1.7 bar
